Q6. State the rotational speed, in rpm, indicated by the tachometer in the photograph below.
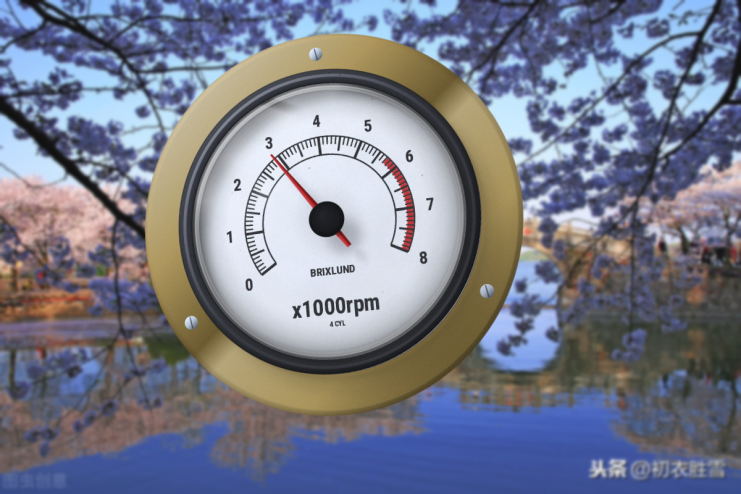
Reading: 2900 rpm
